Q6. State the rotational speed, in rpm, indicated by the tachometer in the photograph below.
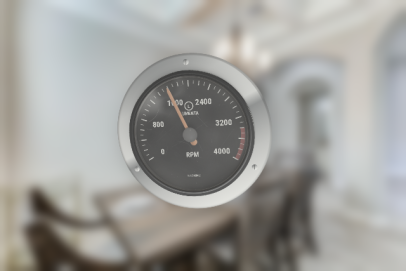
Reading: 1600 rpm
